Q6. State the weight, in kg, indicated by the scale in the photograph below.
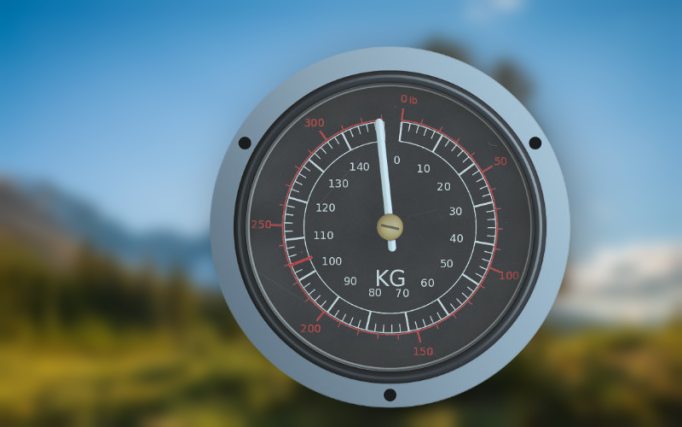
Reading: 149 kg
